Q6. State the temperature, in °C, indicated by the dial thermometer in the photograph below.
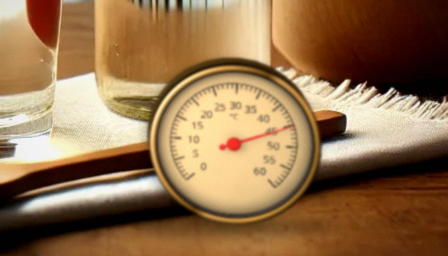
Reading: 45 °C
